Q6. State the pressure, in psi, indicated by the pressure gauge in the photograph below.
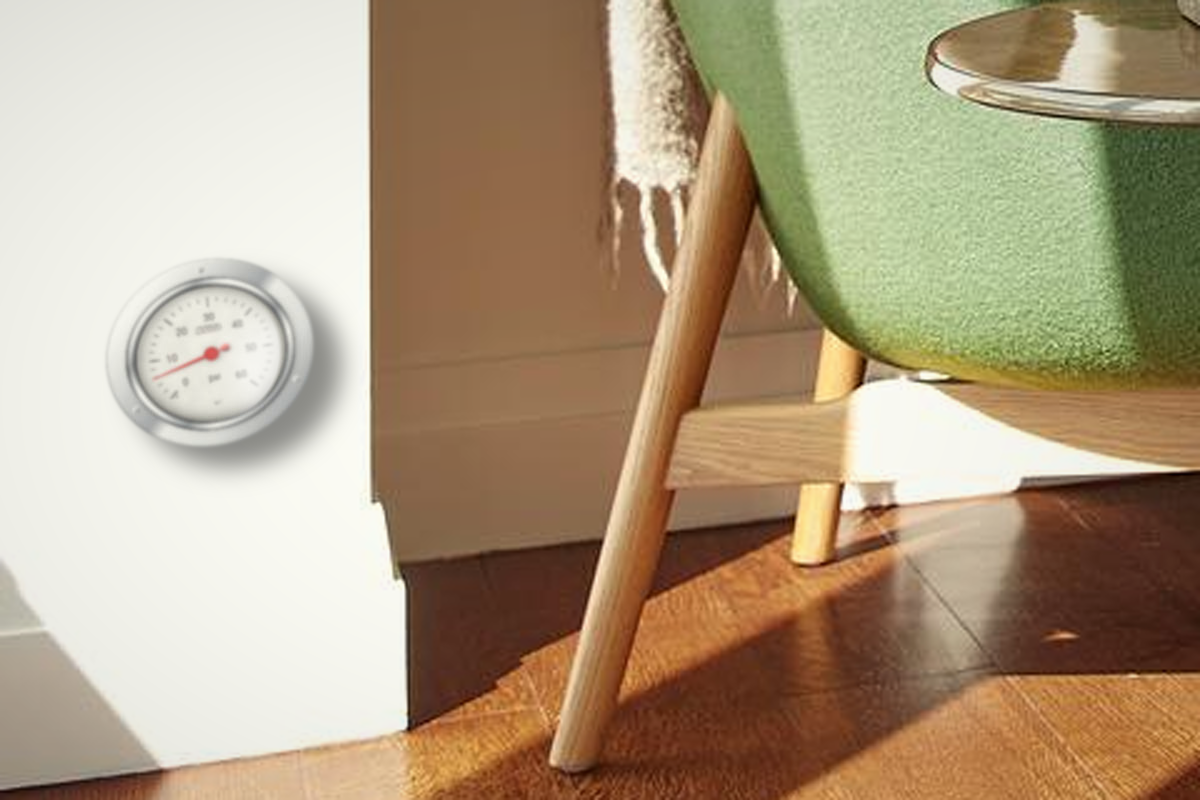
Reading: 6 psi
